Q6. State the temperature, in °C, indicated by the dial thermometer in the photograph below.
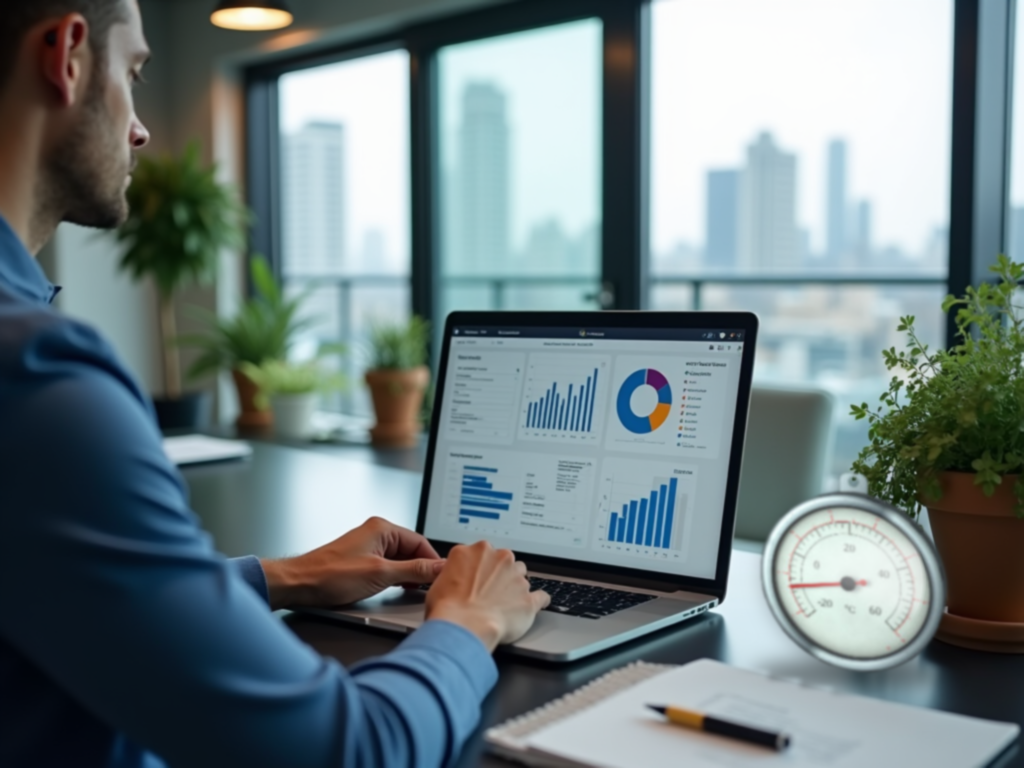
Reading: -10 °C
